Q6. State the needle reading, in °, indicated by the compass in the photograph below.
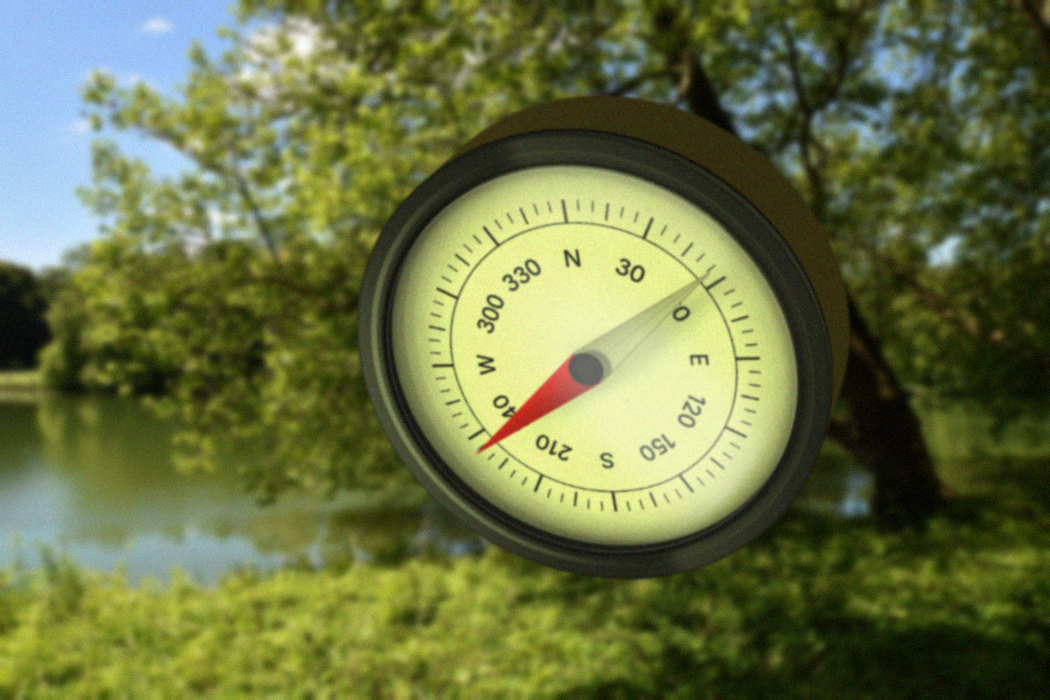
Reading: 235 °
